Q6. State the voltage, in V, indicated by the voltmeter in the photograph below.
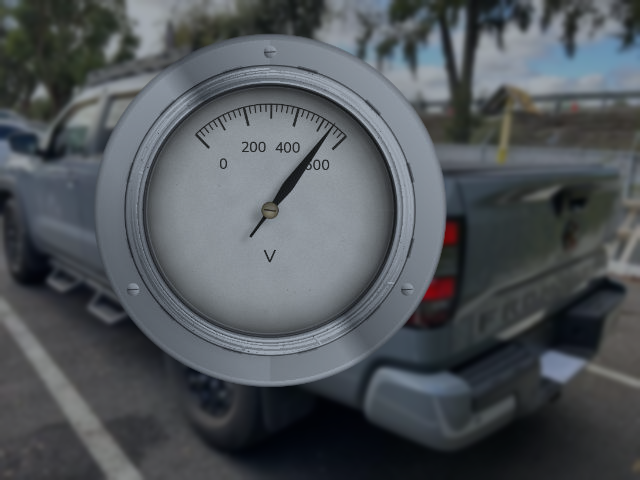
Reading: 540 V
